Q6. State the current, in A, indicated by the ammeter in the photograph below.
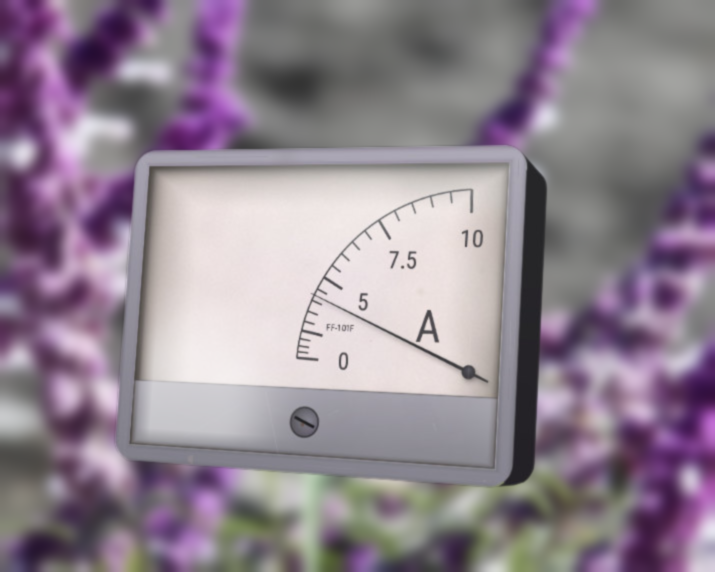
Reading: 4.25 A
